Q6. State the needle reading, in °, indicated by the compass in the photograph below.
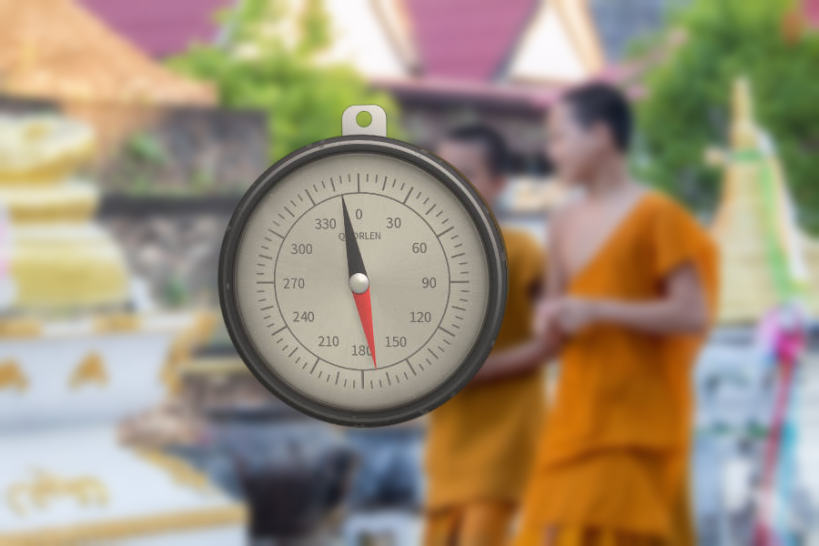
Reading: 170 °
